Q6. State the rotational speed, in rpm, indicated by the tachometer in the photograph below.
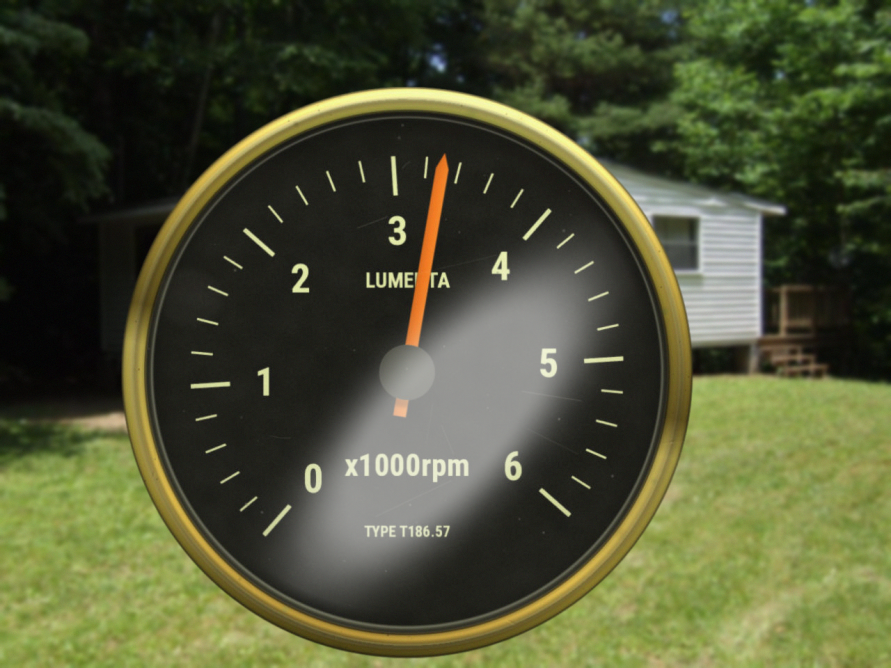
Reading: 3300 rpm
